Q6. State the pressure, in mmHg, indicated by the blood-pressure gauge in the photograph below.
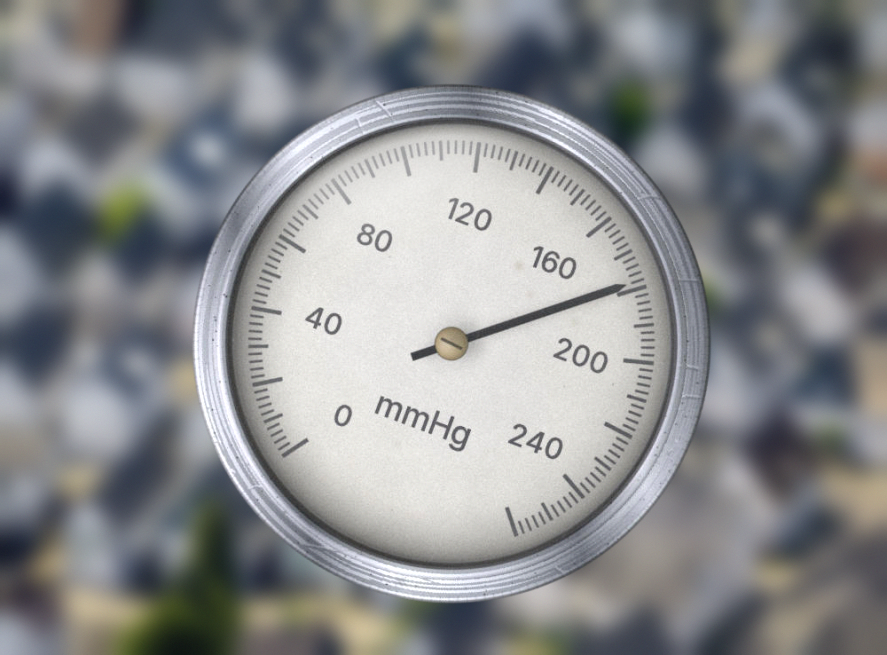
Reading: 178 mmHg
